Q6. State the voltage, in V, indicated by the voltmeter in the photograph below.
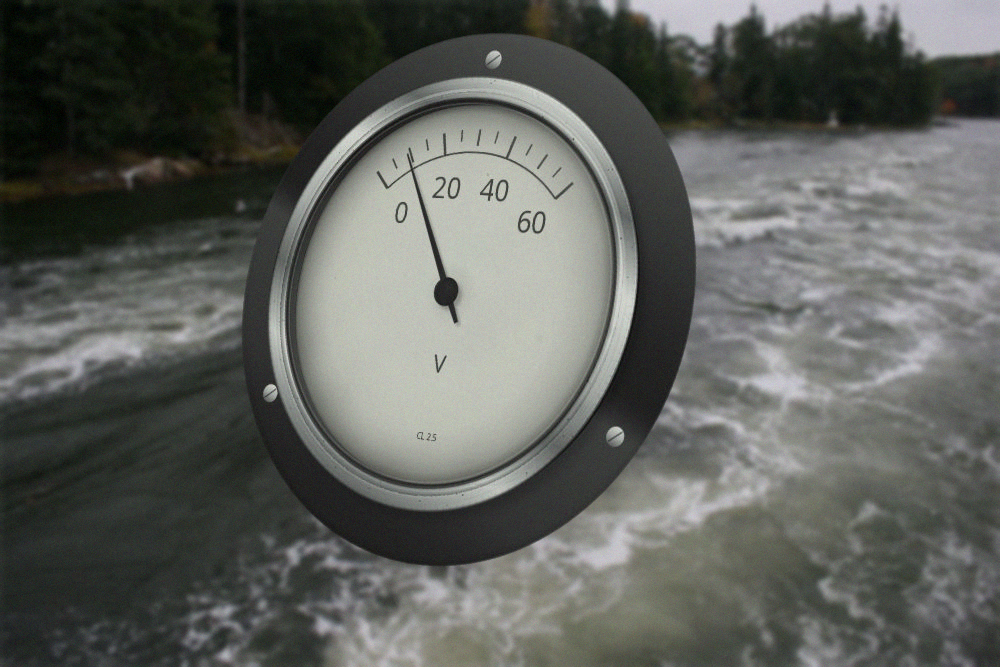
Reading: 10 V
